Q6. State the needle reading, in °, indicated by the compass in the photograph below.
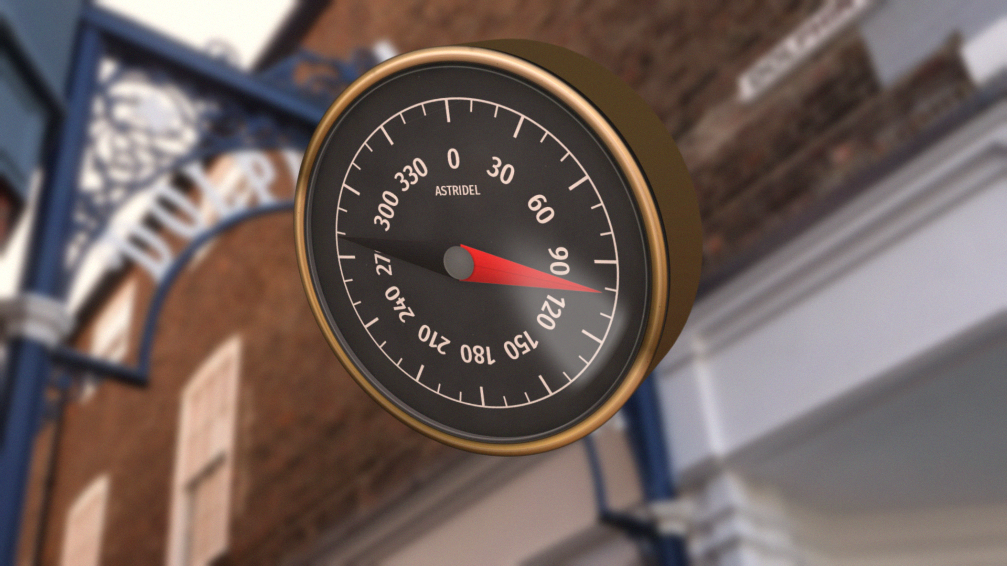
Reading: 100 °
